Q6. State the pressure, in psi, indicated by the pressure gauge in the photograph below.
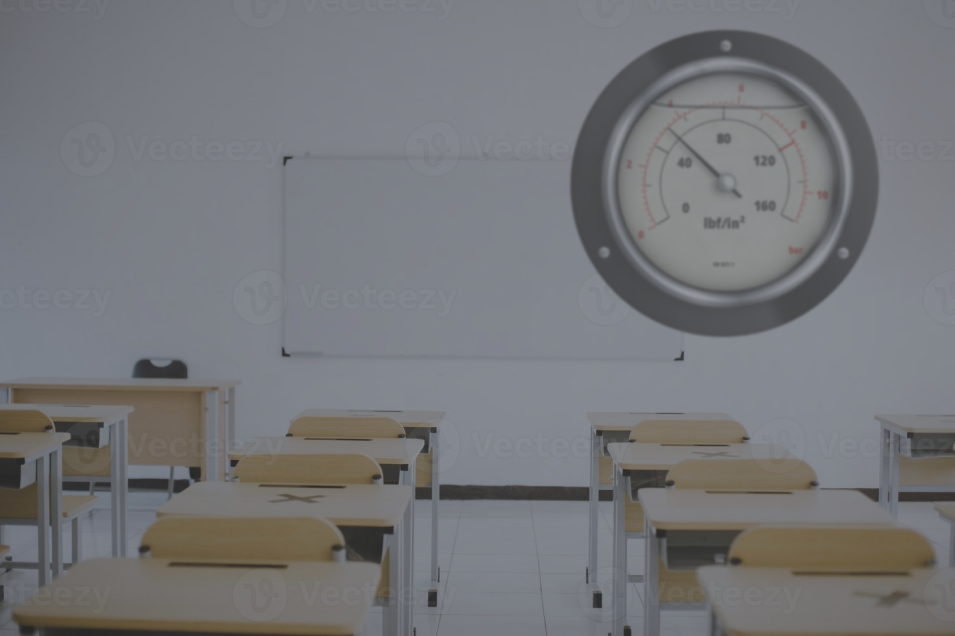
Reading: 50 psi
